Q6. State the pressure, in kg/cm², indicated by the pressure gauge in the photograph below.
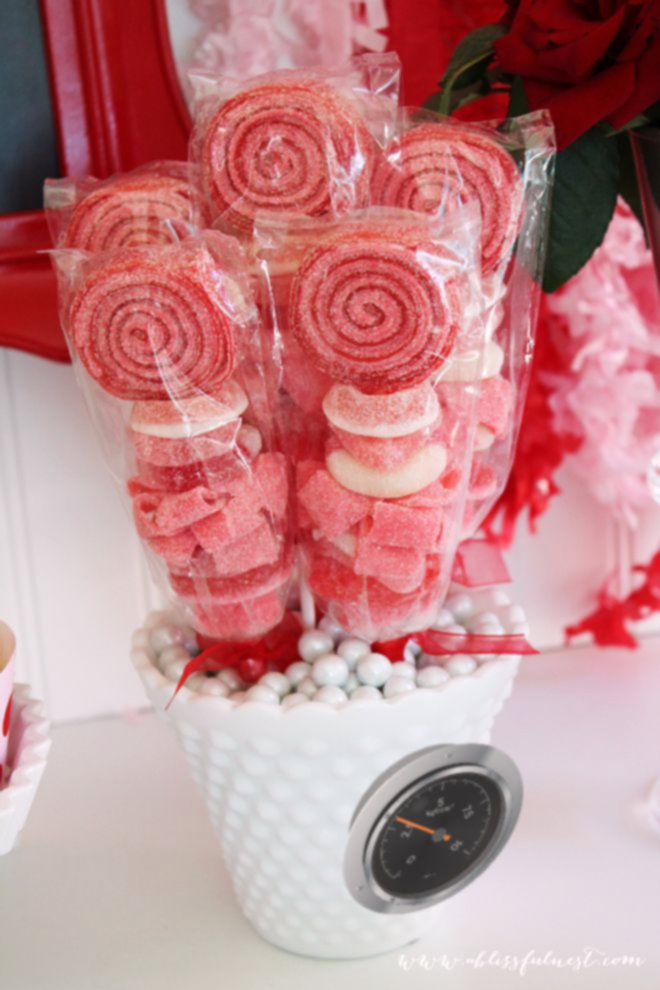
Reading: 3 kg/cm²
